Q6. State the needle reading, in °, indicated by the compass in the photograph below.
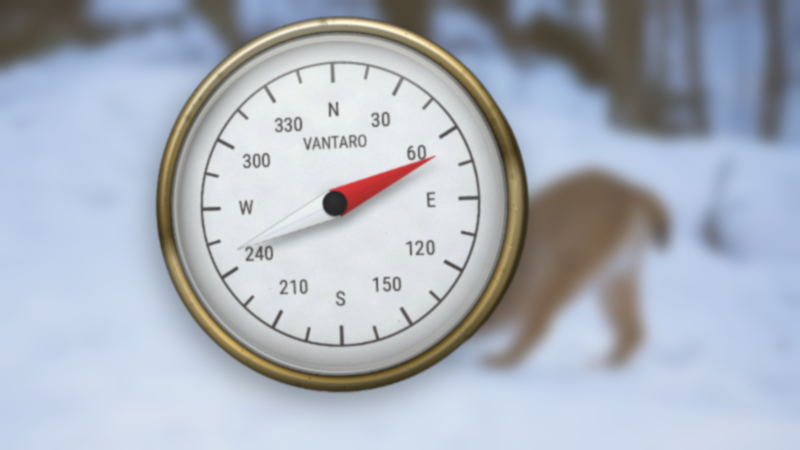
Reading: 67.5 °
